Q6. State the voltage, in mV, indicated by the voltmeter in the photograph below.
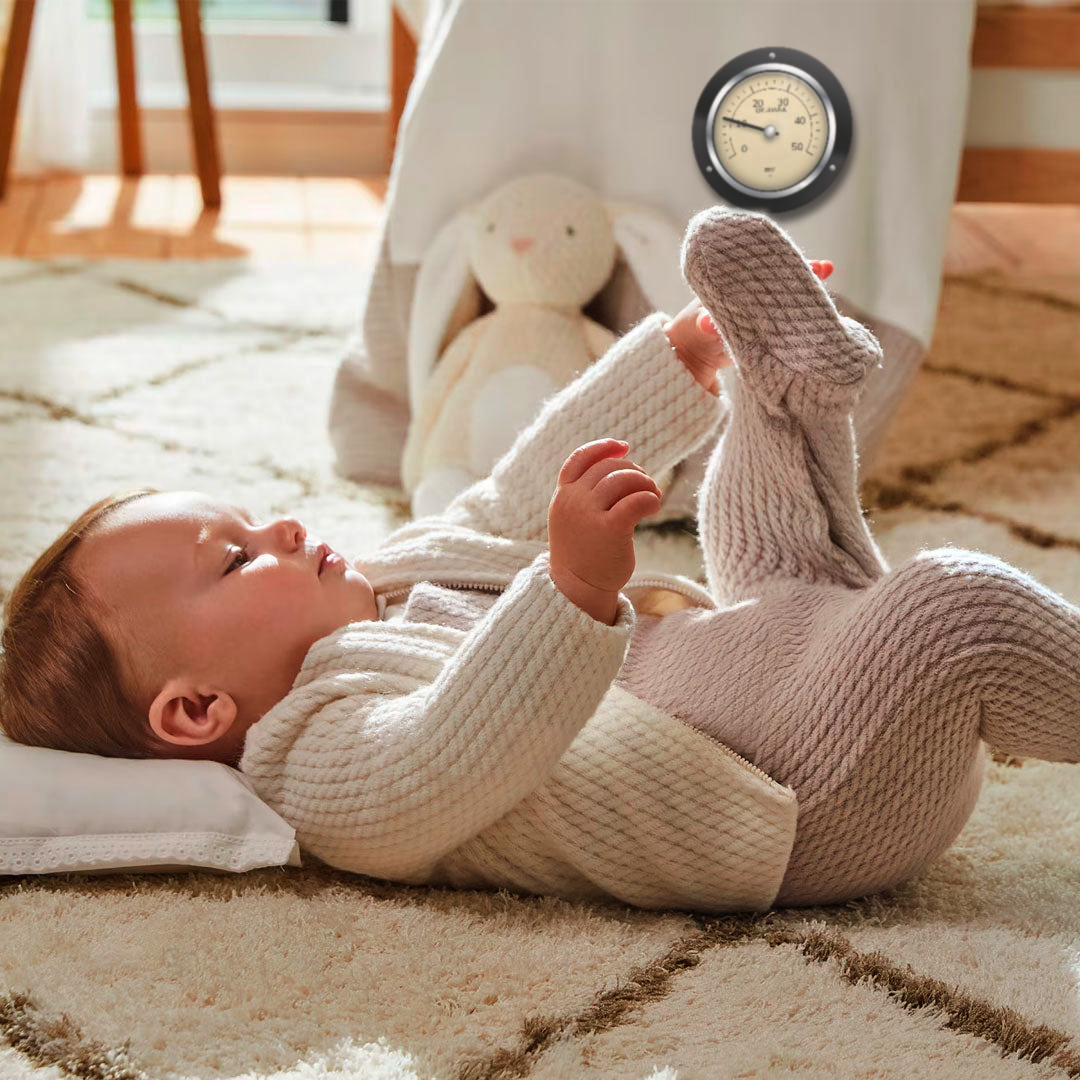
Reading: 10 mV
